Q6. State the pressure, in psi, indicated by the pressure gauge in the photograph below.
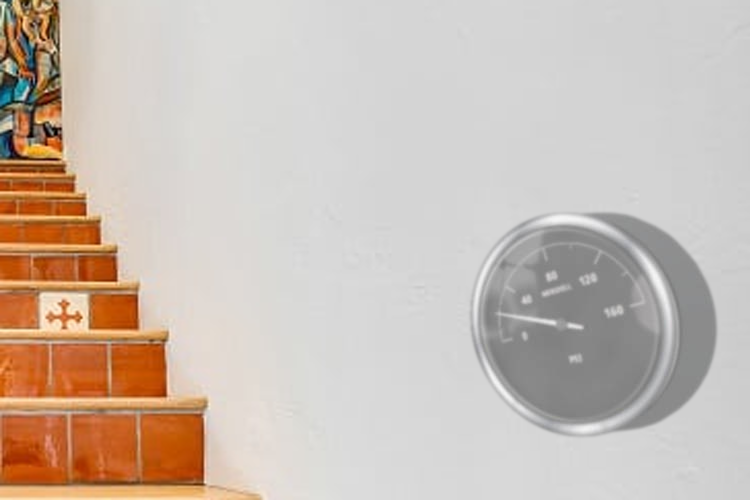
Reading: 20 psi
